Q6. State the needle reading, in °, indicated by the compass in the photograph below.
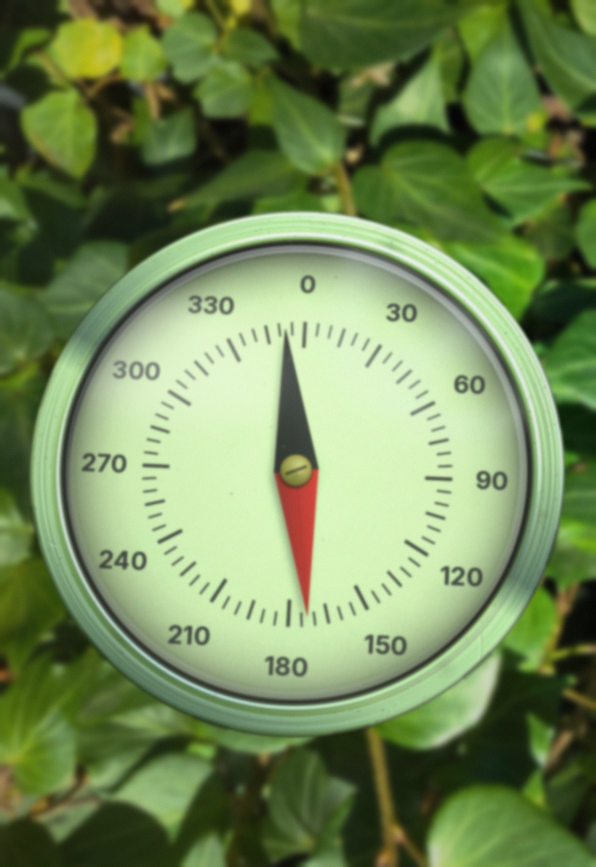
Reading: 172.5 °
